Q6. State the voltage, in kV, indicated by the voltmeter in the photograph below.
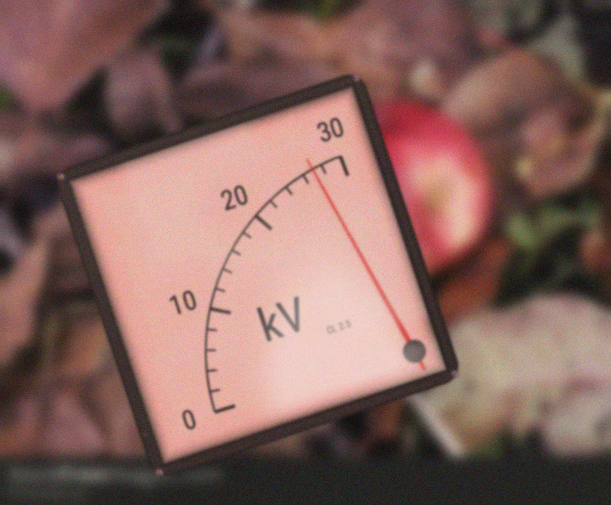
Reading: 27 kV
